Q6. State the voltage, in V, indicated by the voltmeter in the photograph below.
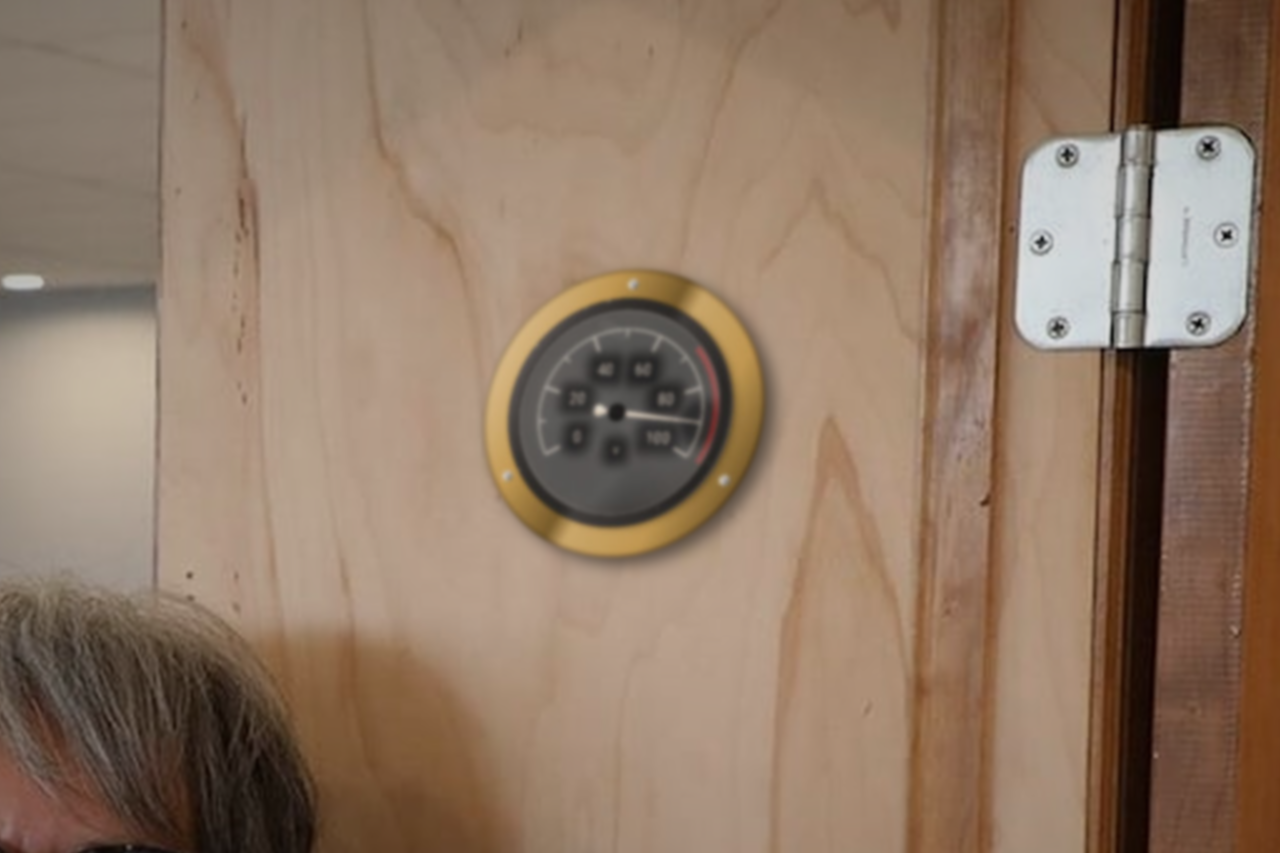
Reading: 90 V
